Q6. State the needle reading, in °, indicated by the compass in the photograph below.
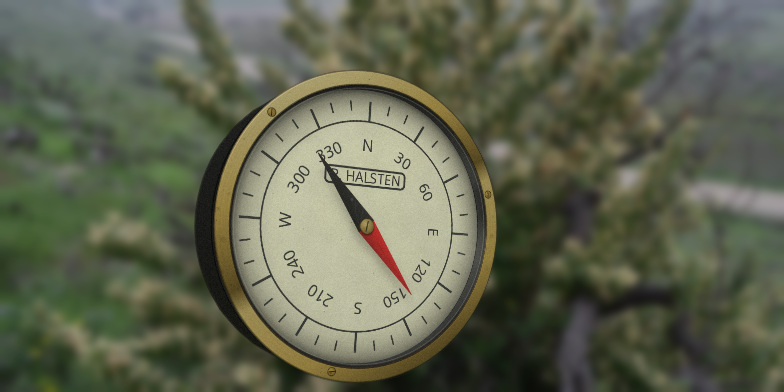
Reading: 140 °
